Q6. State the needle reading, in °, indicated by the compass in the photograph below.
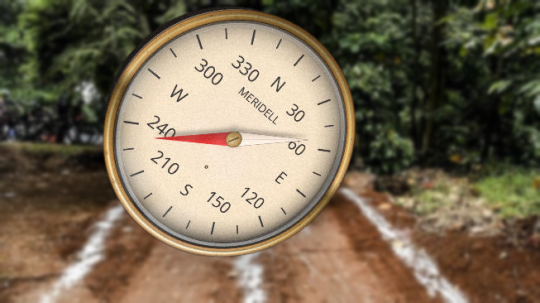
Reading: 232.5 °
